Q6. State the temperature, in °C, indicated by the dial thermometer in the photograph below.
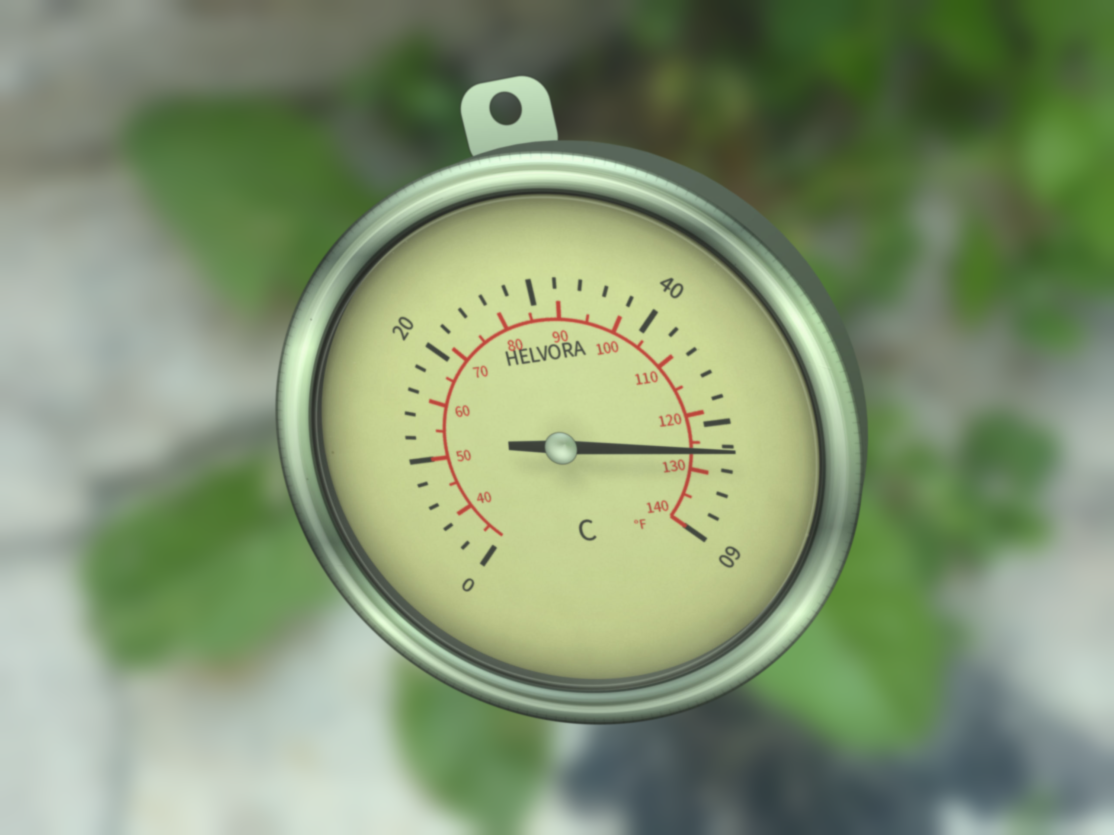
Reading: 52 °C
